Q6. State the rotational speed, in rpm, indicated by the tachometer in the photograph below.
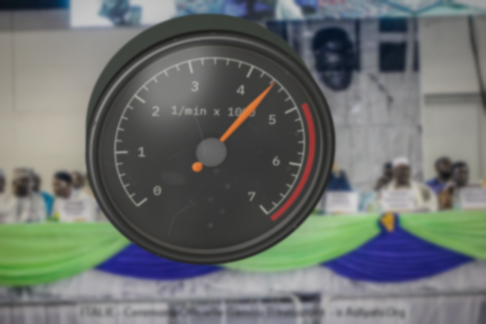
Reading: 4400 rpm
